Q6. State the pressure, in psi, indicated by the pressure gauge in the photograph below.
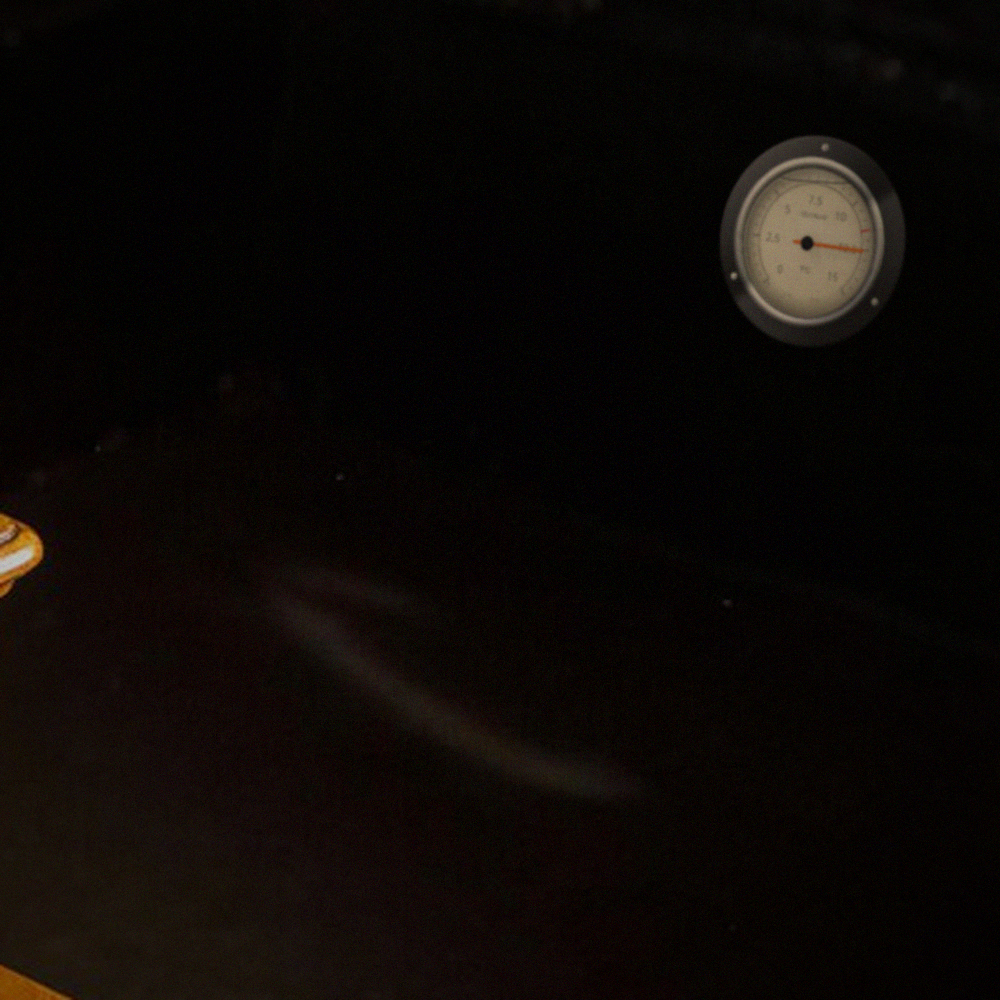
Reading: 12.5 psi
